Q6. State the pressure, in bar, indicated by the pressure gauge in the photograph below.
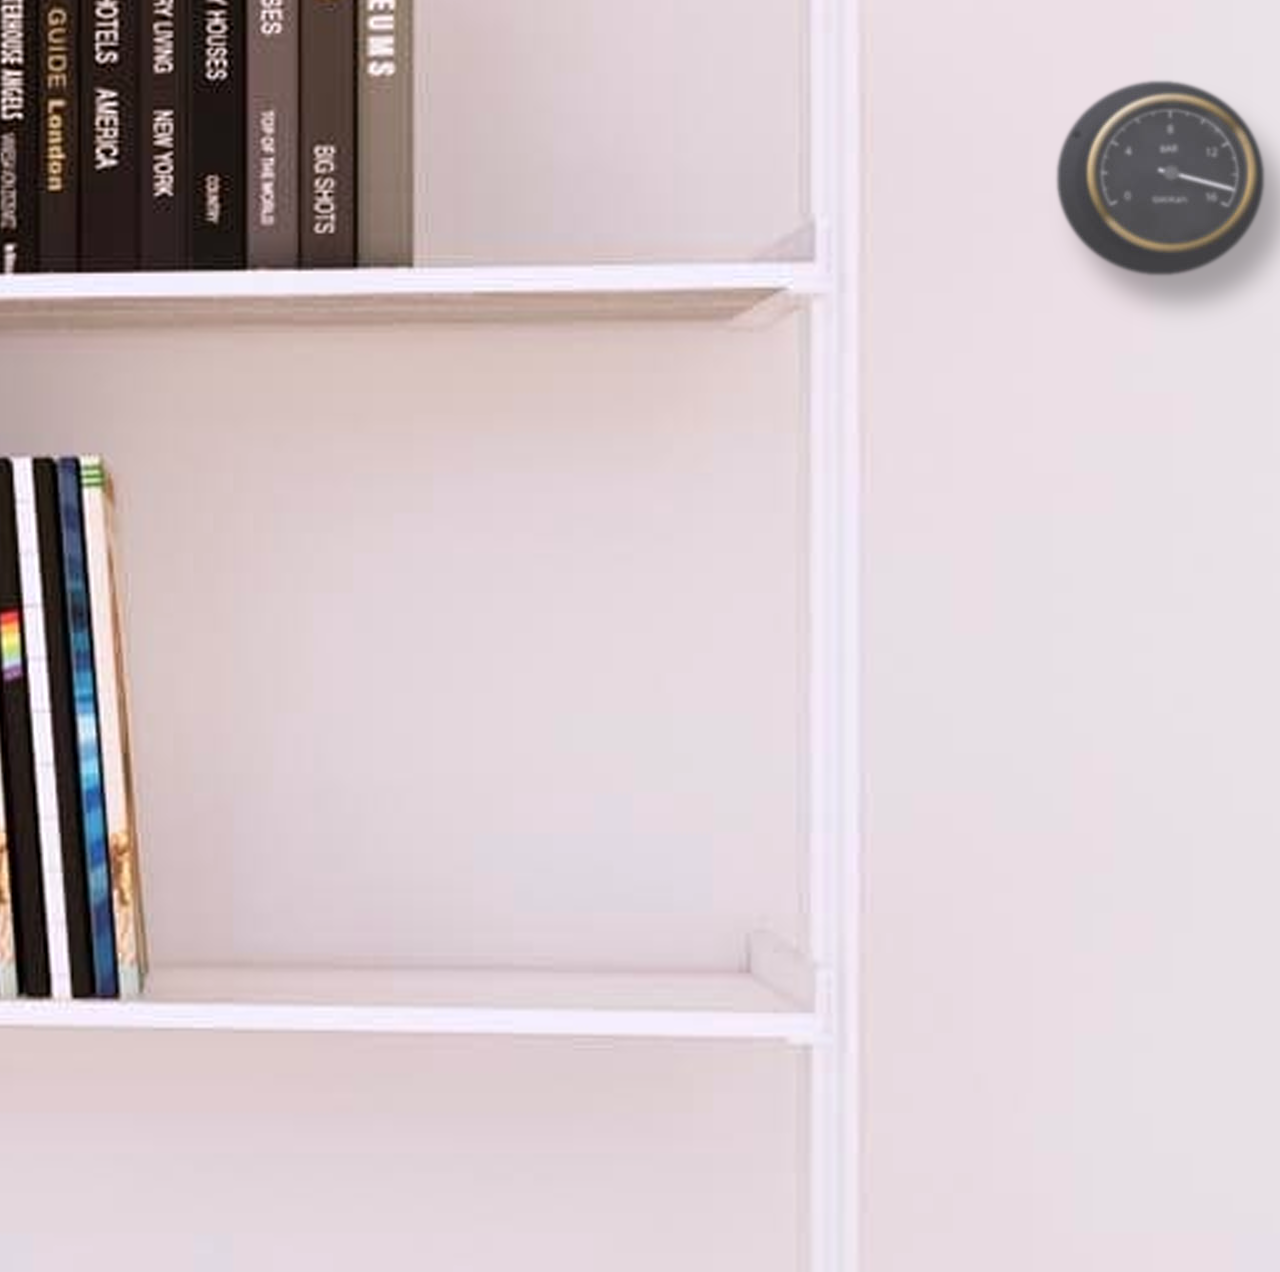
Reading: 15 bar
